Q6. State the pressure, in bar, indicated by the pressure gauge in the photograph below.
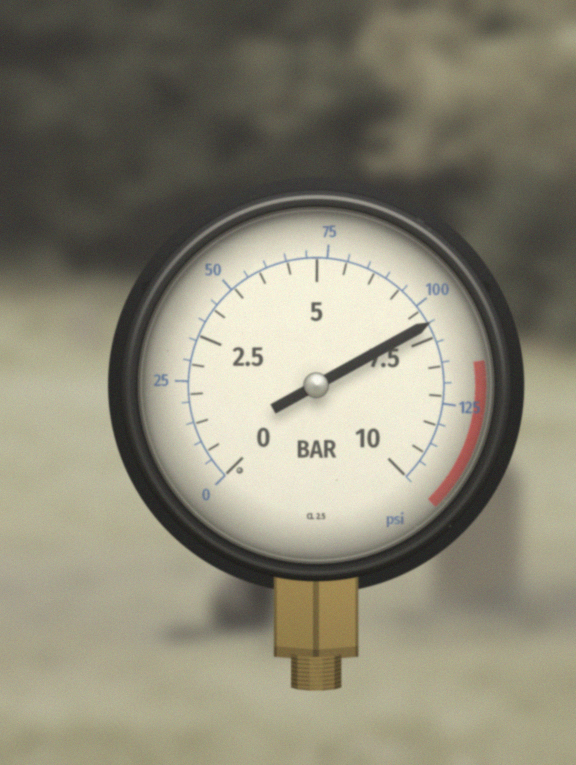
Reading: 7.25 bar
